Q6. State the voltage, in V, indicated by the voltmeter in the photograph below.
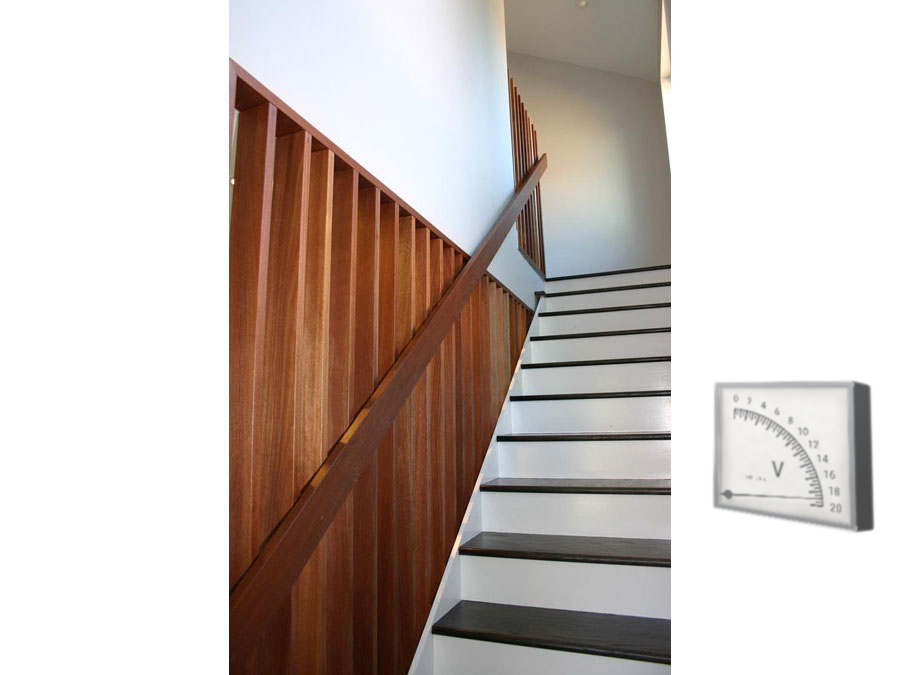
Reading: 19 V
